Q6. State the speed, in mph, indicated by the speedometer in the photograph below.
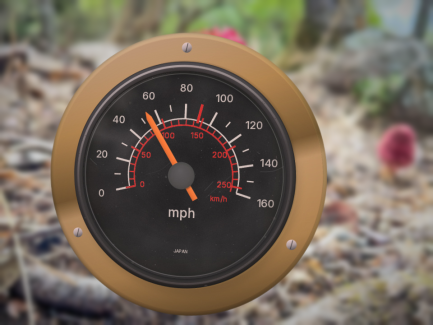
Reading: 55 mph
